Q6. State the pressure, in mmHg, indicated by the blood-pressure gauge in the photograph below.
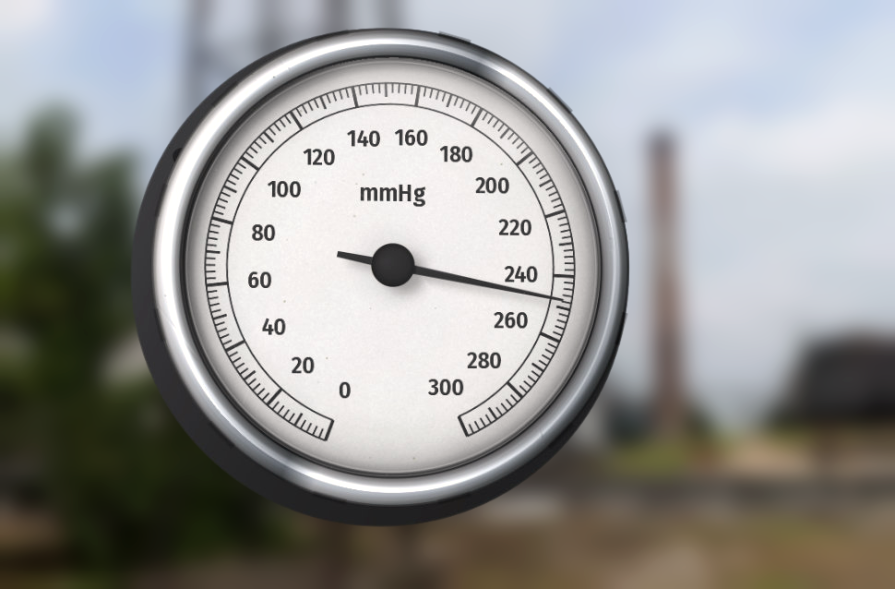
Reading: 248 mmHg
